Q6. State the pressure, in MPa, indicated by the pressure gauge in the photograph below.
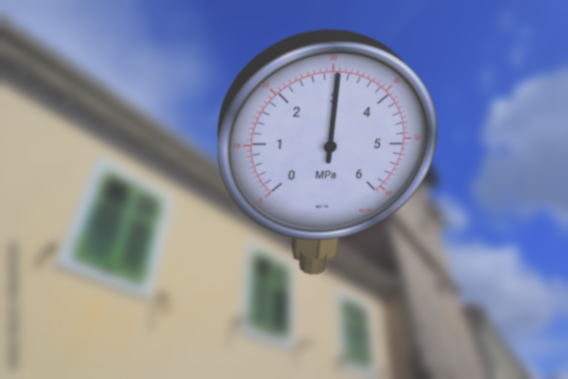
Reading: 3 MPa
